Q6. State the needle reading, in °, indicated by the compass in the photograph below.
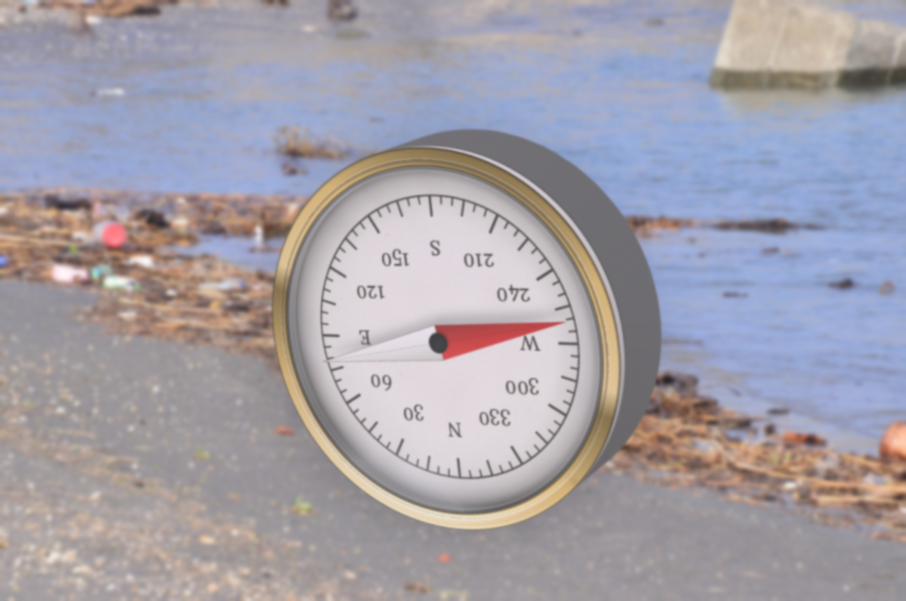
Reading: 260 °
